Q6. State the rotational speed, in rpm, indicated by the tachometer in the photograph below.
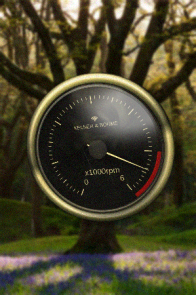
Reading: 5400 rpm
